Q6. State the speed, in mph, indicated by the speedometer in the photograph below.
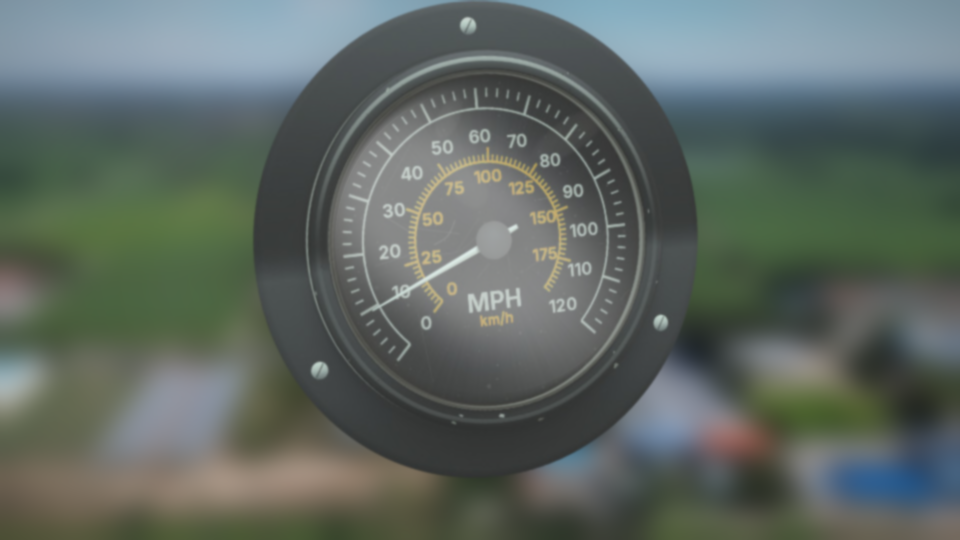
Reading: 10 mph
